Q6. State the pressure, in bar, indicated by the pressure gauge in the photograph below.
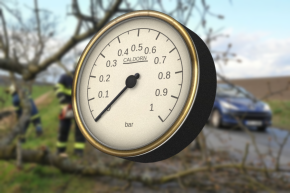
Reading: 0 bar
